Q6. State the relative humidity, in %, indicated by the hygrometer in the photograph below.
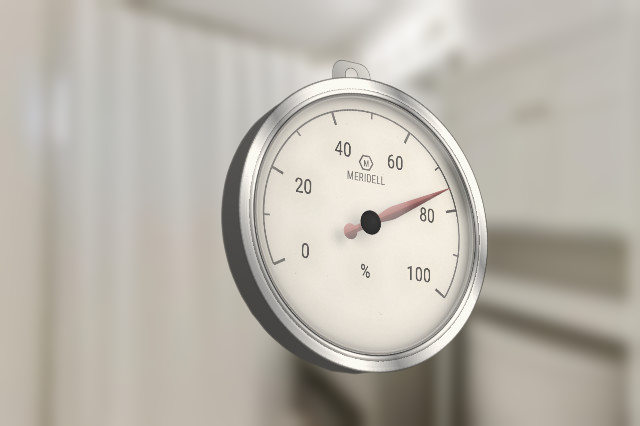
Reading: 75 %
